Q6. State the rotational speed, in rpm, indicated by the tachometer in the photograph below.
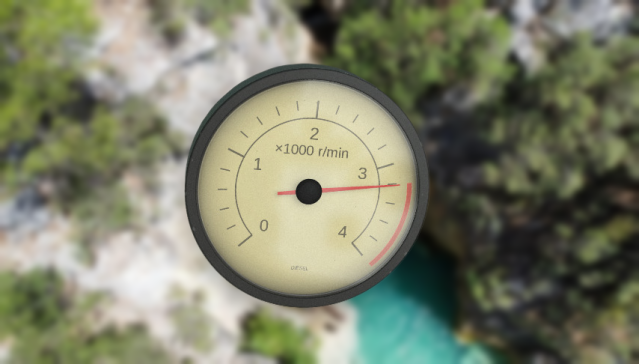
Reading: 3200 rpm
